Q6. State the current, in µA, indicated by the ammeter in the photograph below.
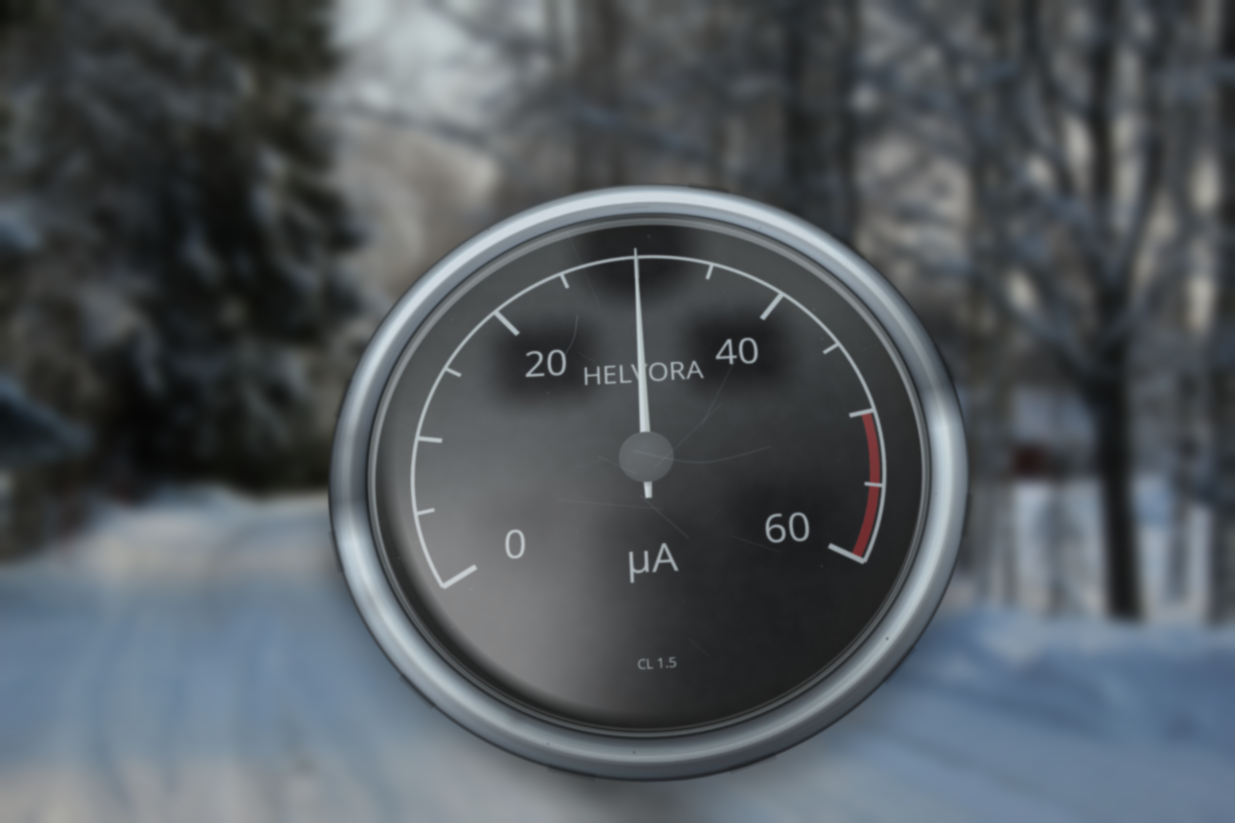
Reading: 30 µA
